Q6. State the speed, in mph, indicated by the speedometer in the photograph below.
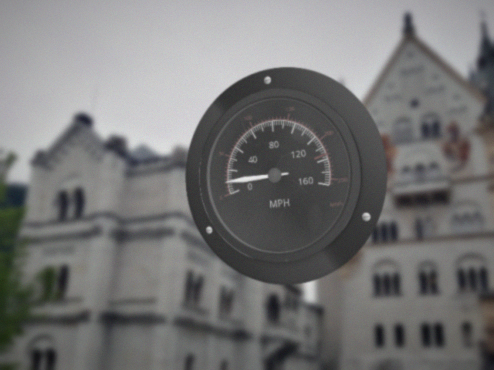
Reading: 10 mph
